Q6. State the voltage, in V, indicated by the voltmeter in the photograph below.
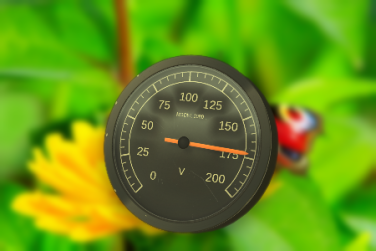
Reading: 172.5 V
